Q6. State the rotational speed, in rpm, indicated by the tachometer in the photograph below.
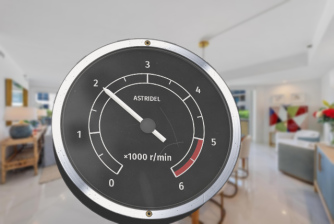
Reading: 2000 rpm
